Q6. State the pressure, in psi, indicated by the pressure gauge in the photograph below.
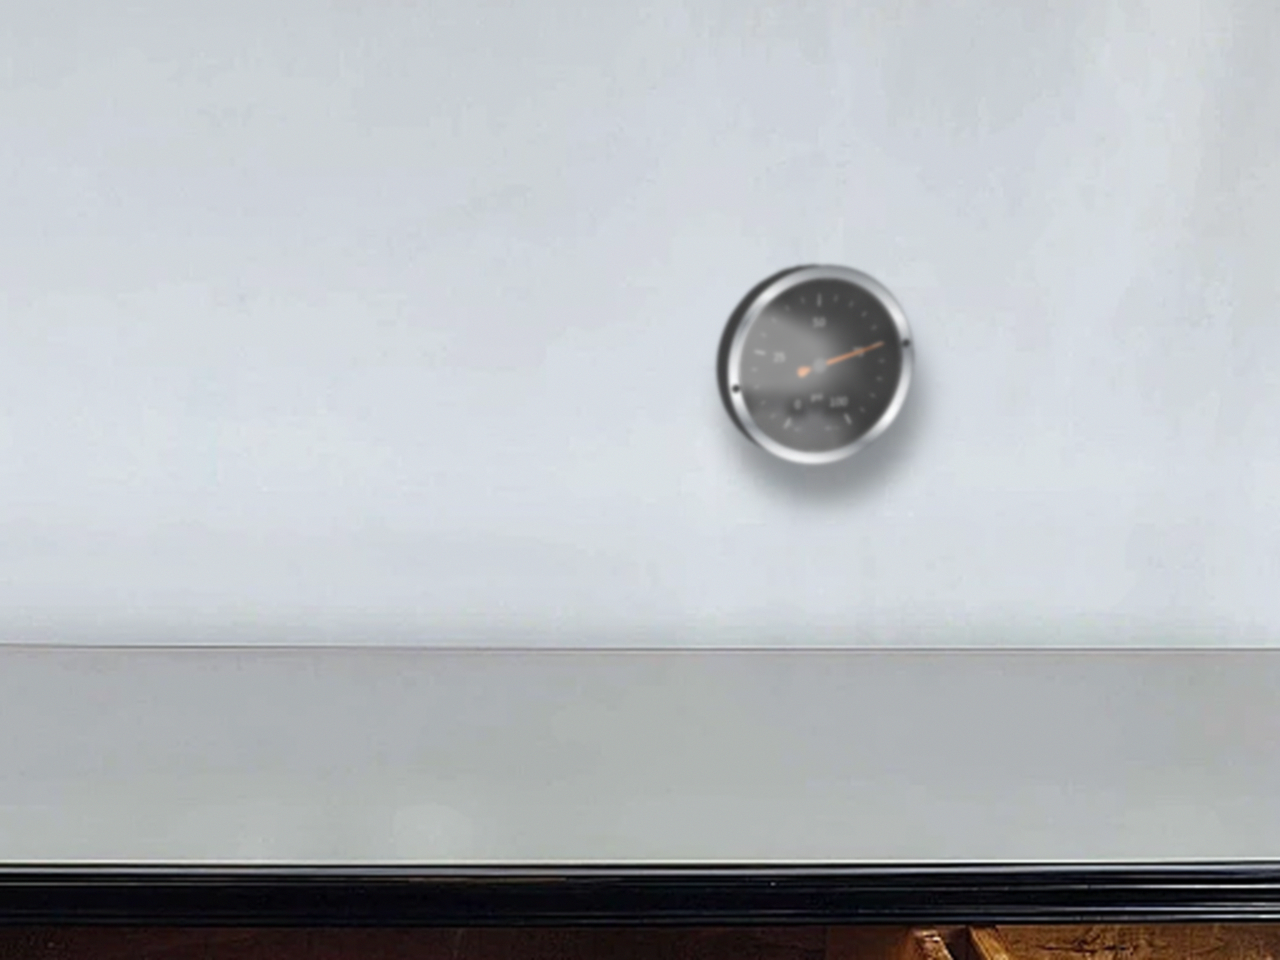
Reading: 75 psi
